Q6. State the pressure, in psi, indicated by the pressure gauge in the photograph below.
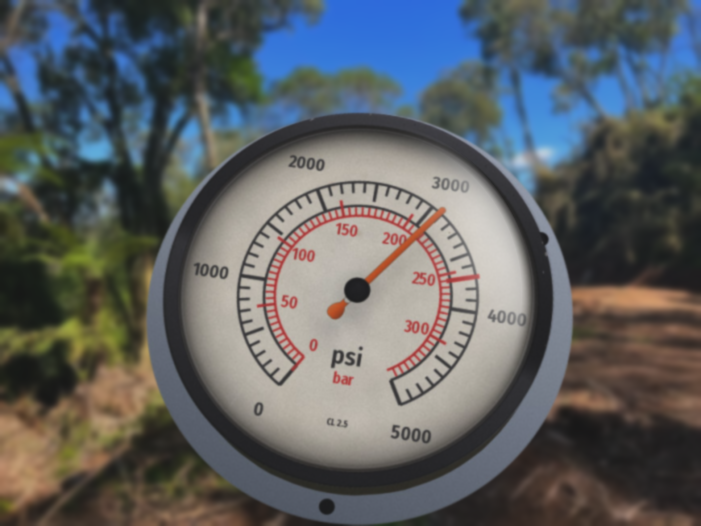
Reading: 3100 psi
